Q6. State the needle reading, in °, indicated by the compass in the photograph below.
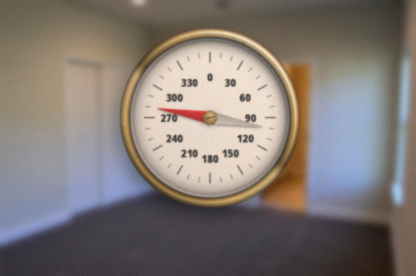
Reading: 280 °
